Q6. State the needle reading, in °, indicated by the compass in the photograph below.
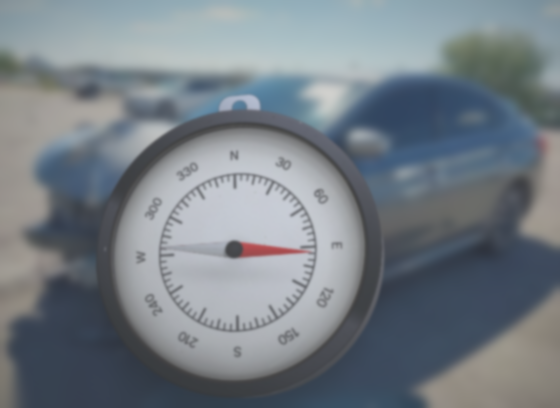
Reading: 95 °
